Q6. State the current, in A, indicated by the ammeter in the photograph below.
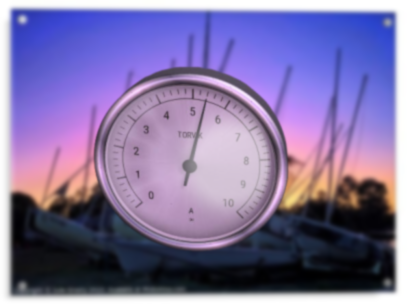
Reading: 5.4 A
